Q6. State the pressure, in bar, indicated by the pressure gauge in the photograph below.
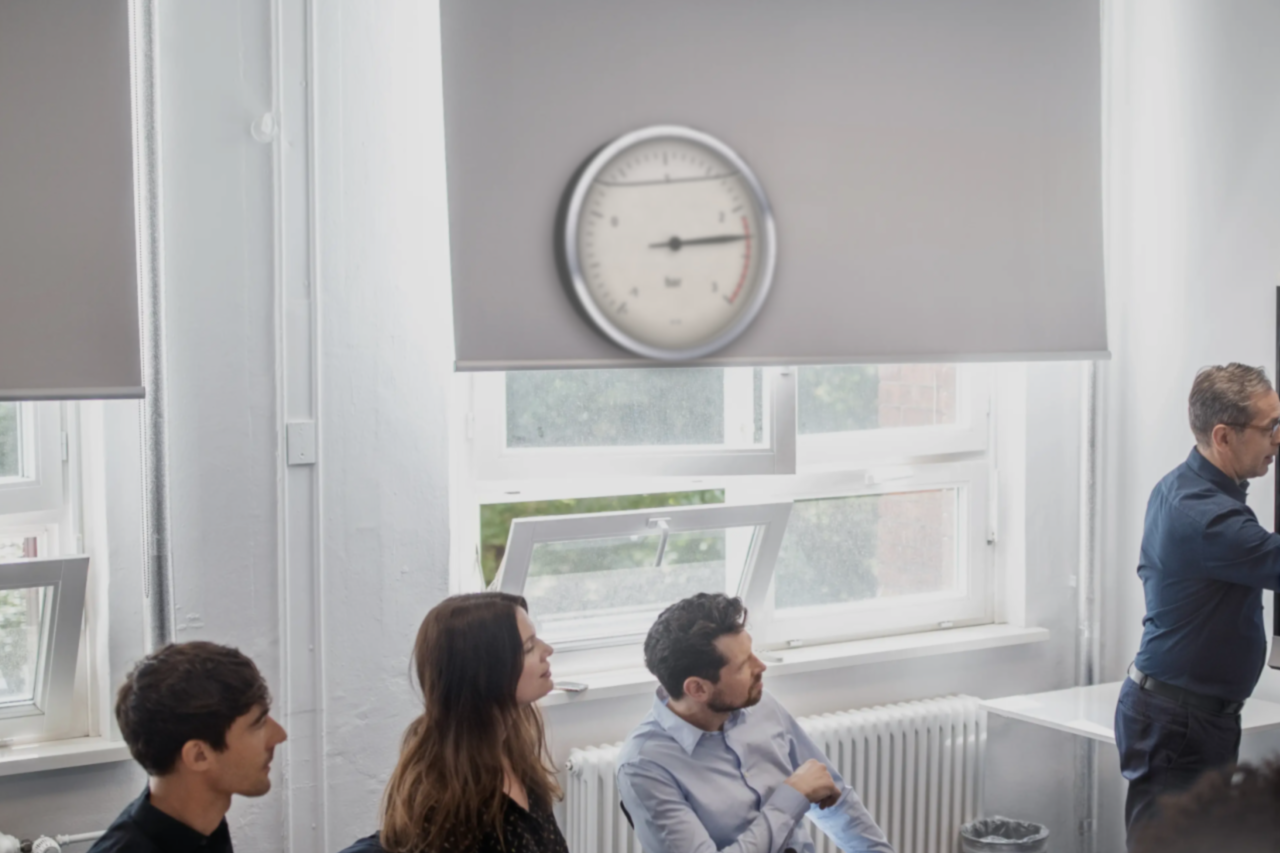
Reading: 2.3 bar
